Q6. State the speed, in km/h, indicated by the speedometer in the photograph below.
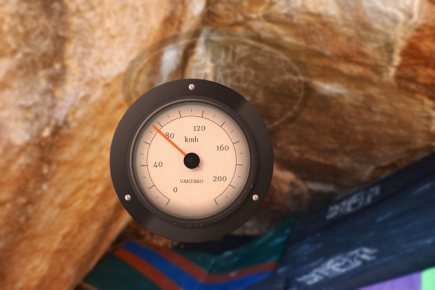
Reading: 75 km/h
